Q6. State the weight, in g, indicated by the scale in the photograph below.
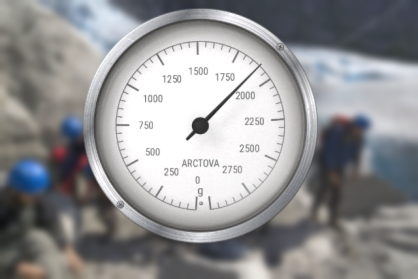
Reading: 1900 g
